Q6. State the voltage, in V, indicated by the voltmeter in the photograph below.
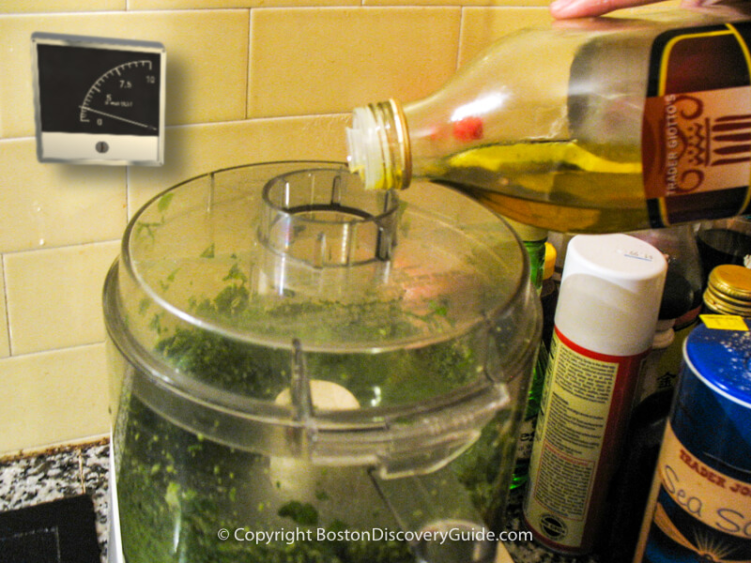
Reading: 2.5 V
